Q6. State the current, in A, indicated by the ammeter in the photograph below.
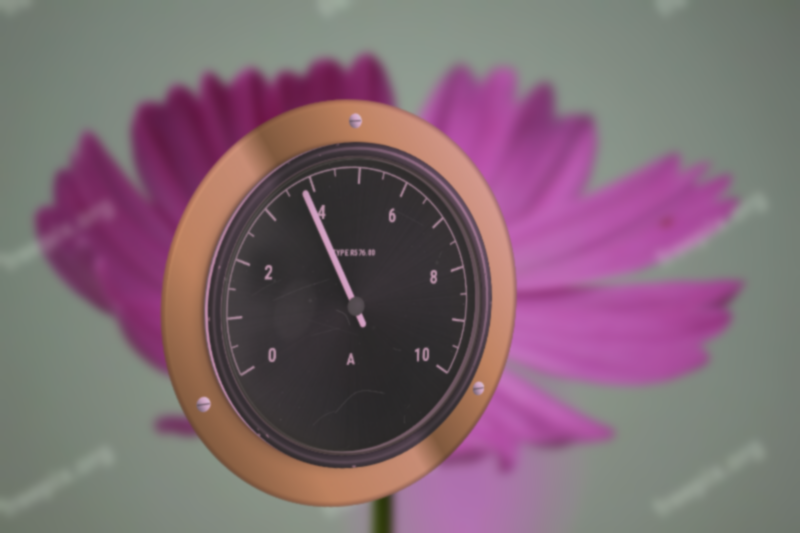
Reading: 3.75 A
